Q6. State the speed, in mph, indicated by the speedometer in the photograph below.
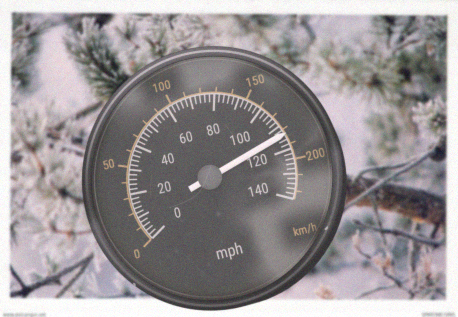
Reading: 114 mph
